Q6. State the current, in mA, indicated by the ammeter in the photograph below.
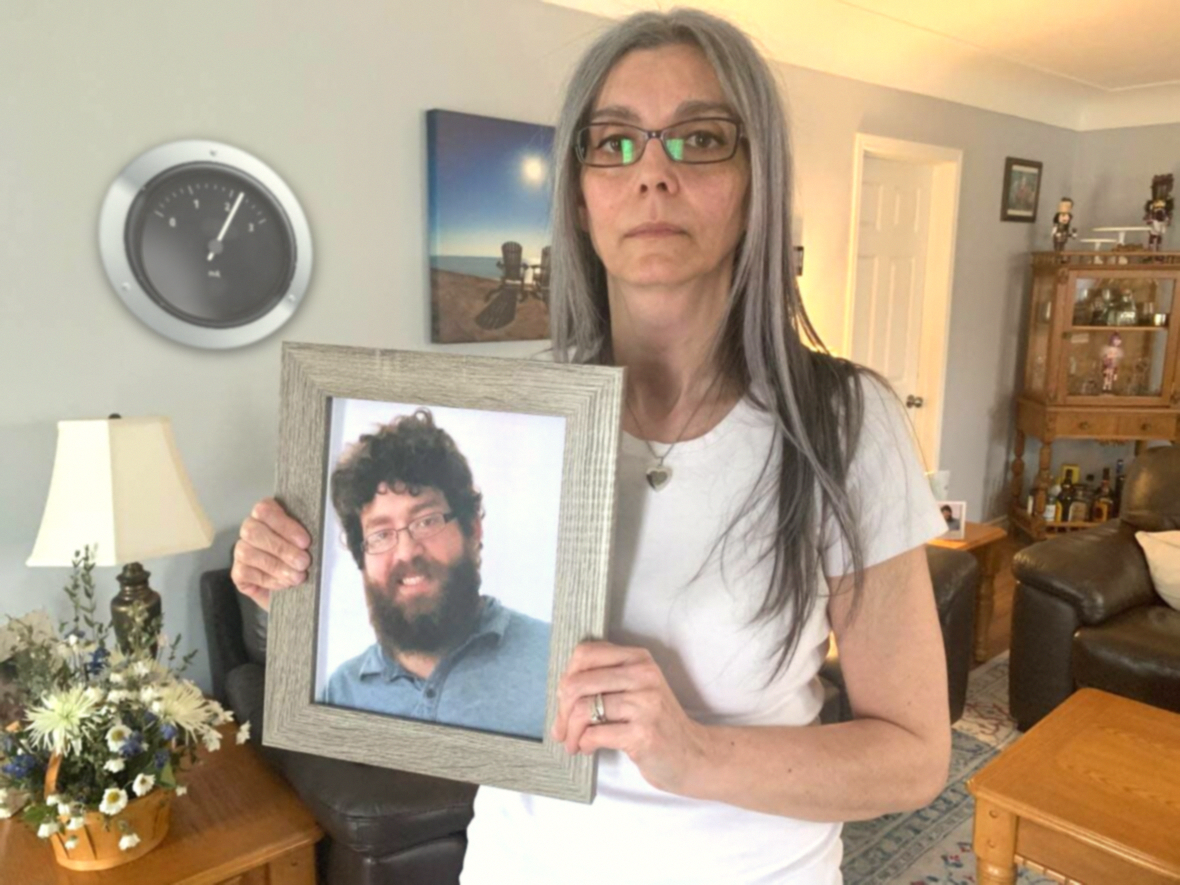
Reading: 2.2 mA
